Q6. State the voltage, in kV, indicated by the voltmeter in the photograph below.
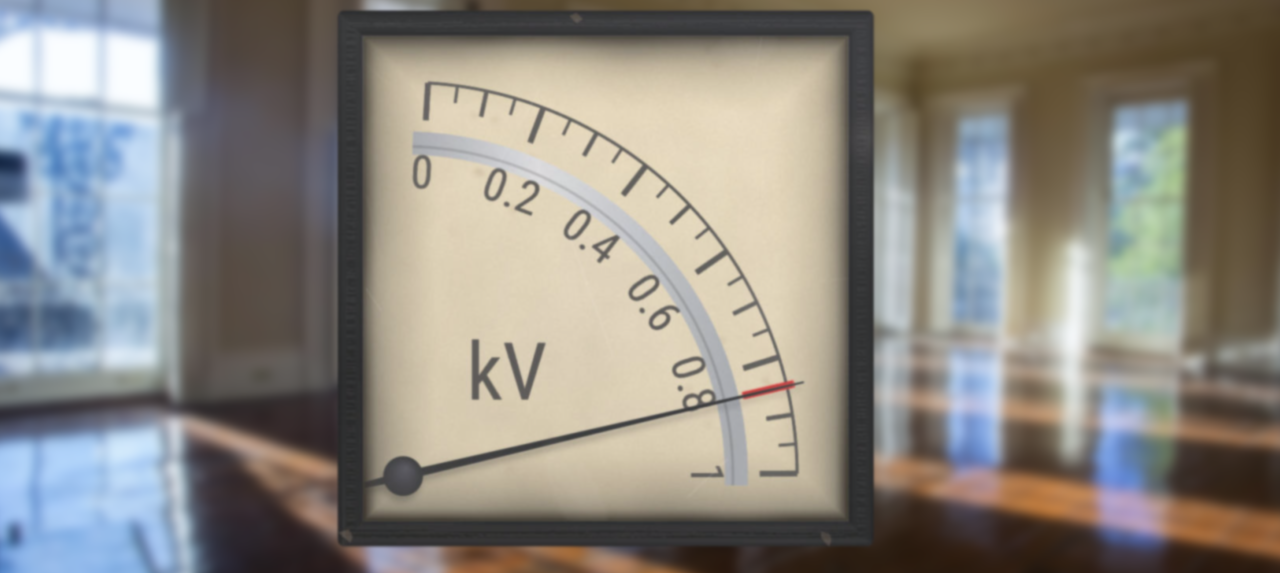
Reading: 0.85 kV
